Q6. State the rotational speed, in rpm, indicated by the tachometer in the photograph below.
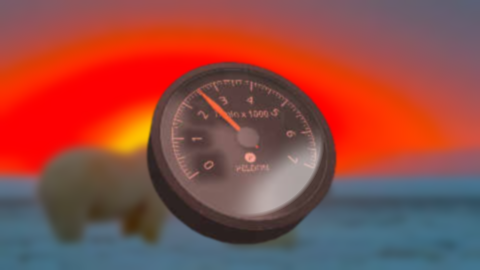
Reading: 2500 rpm
